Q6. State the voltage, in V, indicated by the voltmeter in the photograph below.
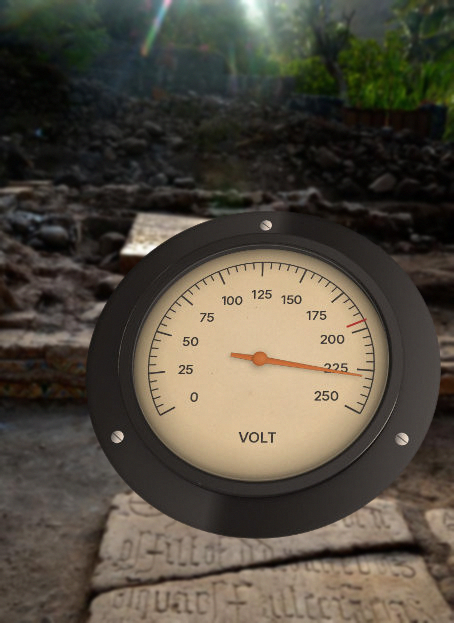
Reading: 230 V
